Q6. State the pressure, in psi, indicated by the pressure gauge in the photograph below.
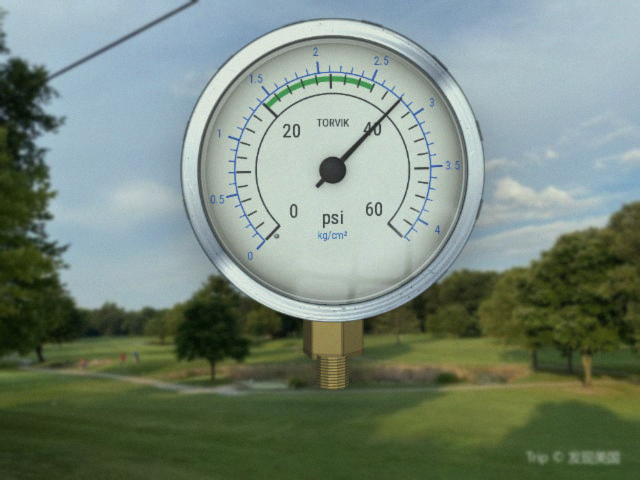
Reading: 40 psi
